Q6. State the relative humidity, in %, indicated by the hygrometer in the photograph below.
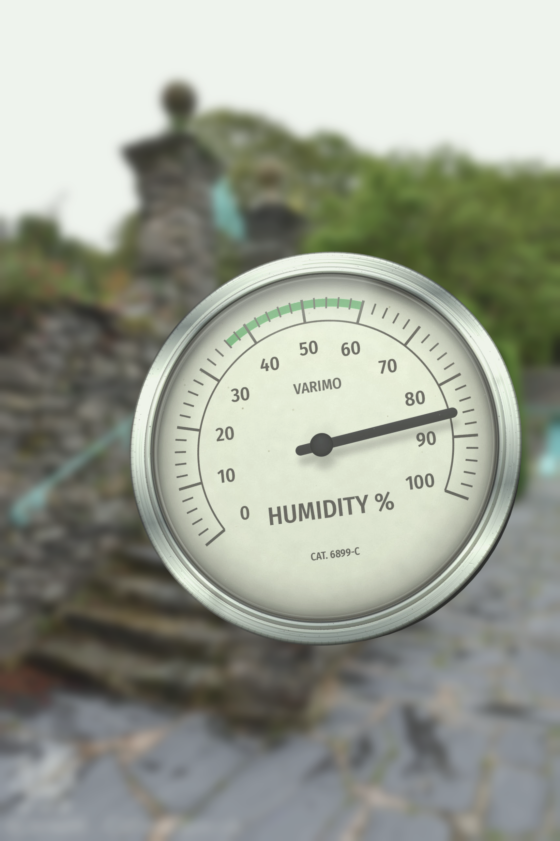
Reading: 86 %
